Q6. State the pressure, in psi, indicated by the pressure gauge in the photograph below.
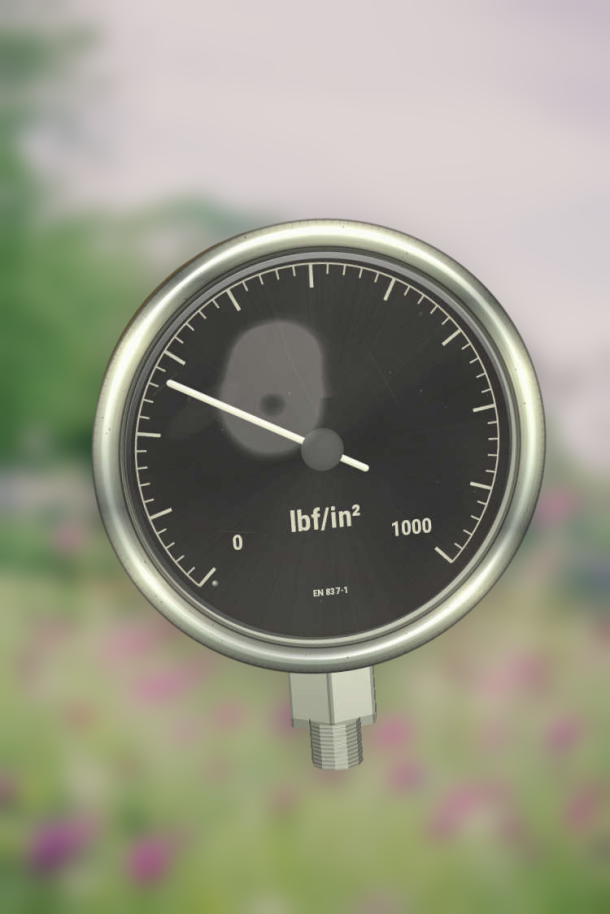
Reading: 270 psi
